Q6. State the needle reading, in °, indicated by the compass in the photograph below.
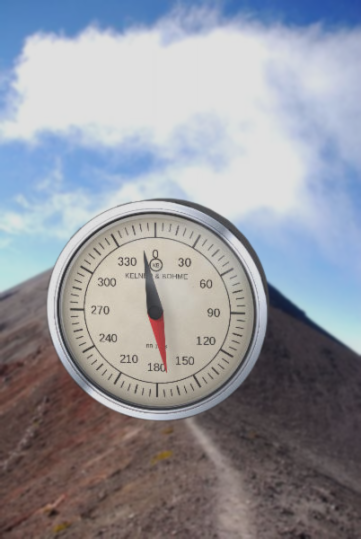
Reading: 170 °
